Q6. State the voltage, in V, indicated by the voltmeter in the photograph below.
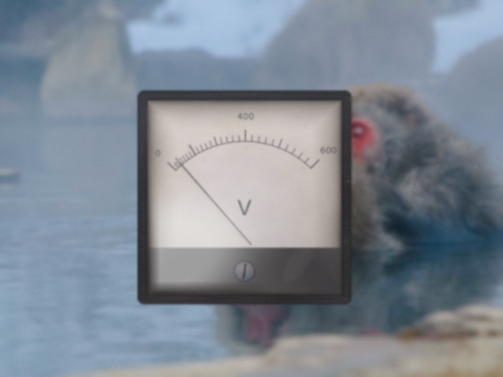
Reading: 100 V
